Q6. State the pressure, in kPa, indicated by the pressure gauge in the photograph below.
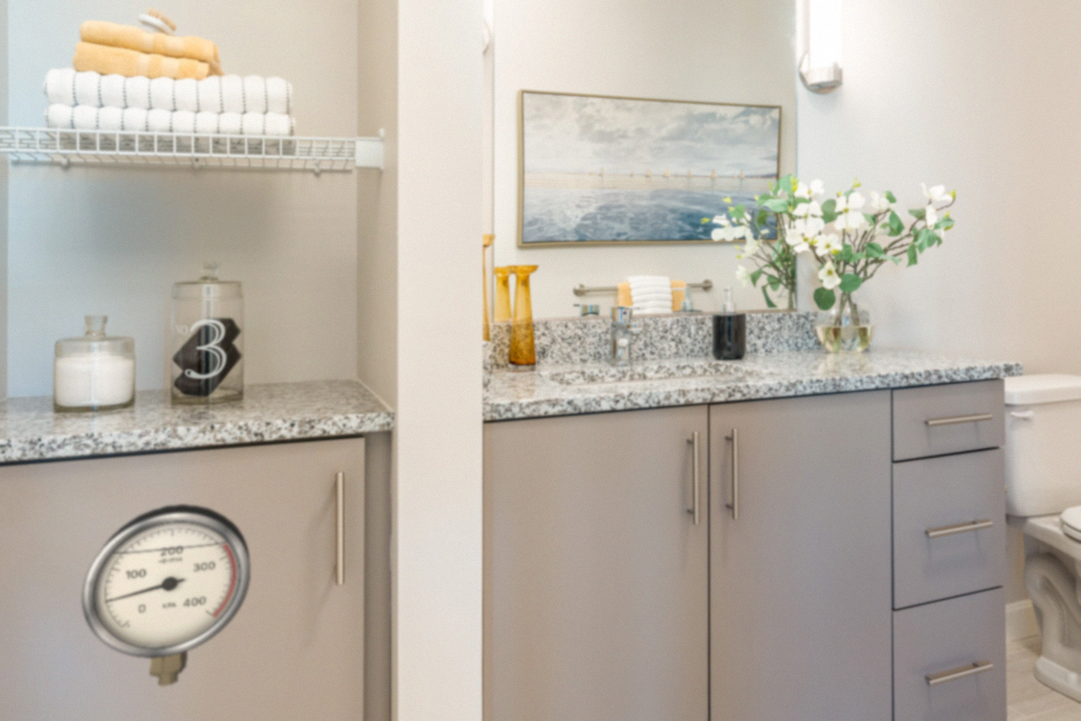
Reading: 50 kPa
